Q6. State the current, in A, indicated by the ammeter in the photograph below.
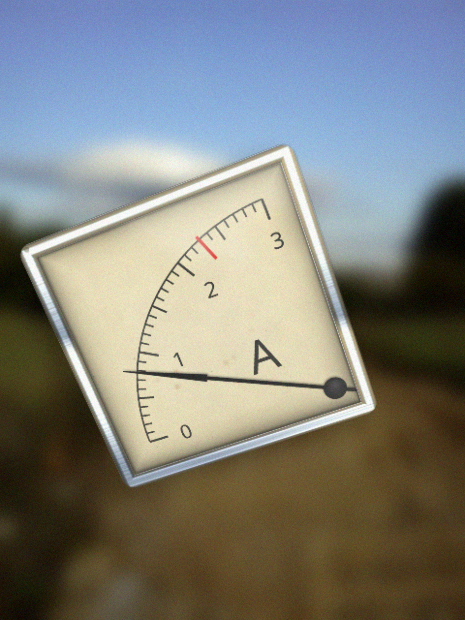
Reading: 0.8 A
